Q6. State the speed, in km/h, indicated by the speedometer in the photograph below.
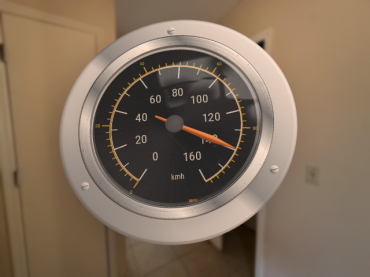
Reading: 140 km/h
